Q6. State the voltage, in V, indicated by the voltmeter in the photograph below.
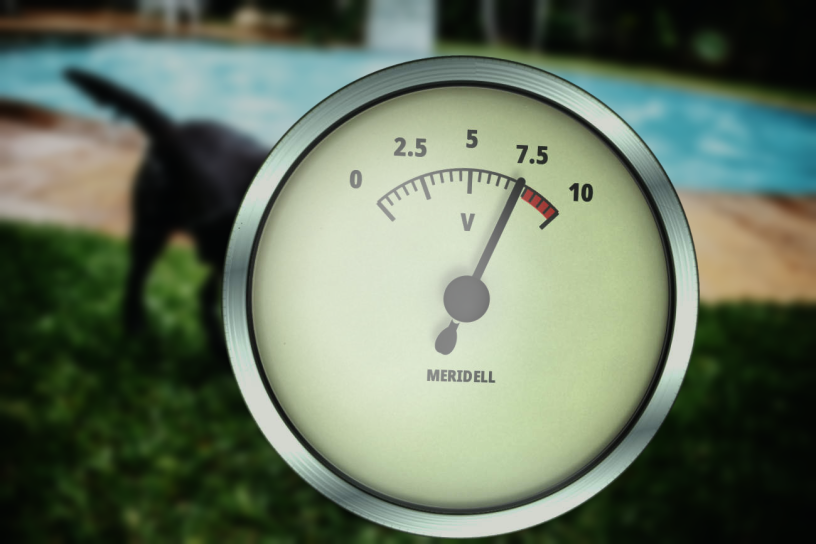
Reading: 7.5 V
